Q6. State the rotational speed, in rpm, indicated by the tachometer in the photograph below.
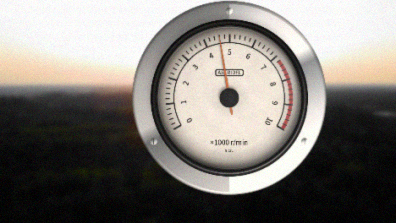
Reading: 4600 rpm
